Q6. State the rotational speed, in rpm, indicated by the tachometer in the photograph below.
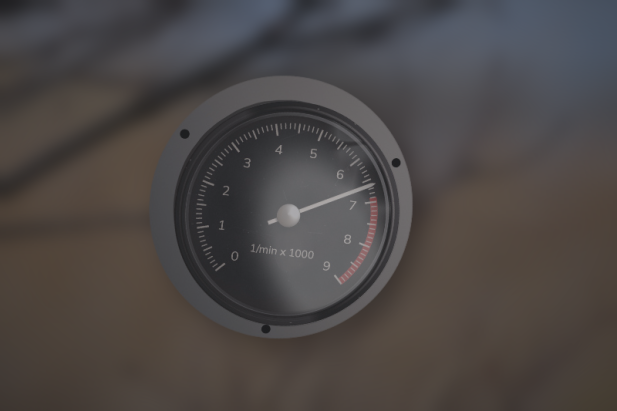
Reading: 6600 rpm
